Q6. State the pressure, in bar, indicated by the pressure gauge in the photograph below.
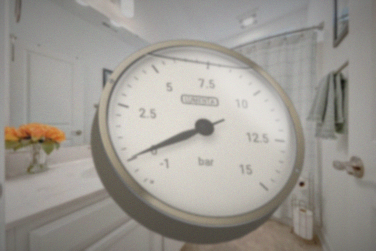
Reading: 0 bar
